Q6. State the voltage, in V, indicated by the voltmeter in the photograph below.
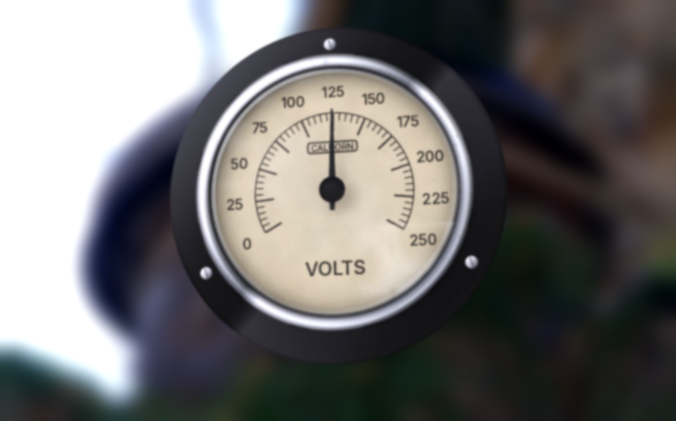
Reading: 125 V
